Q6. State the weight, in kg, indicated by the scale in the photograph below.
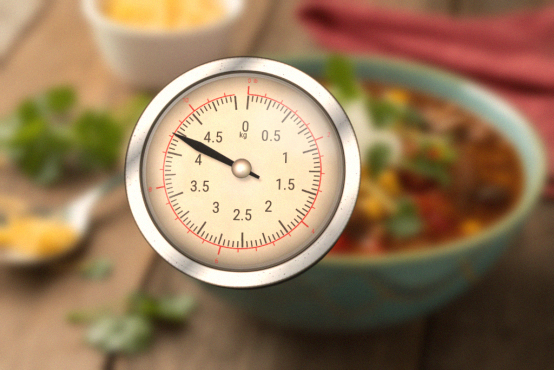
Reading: 4.2 kg
